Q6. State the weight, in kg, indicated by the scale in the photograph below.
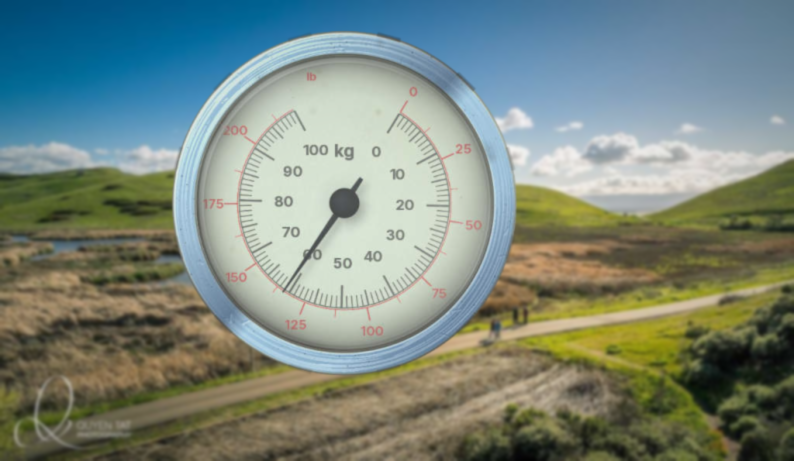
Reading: 61 kg
